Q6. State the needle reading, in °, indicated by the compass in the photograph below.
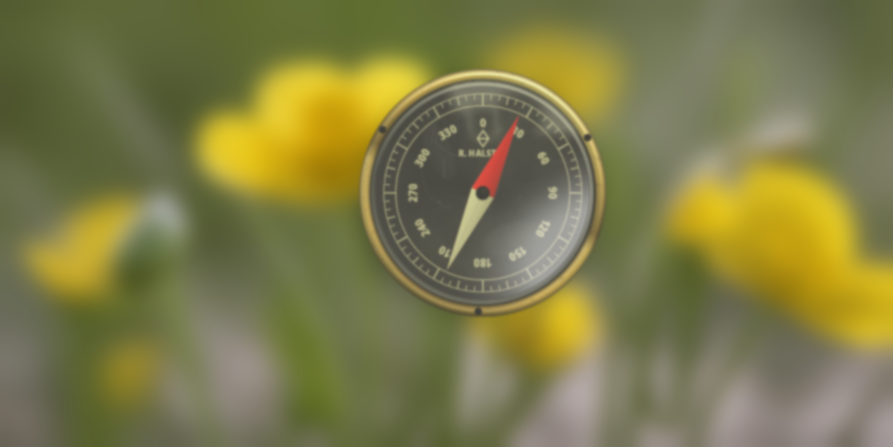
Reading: 25 °
